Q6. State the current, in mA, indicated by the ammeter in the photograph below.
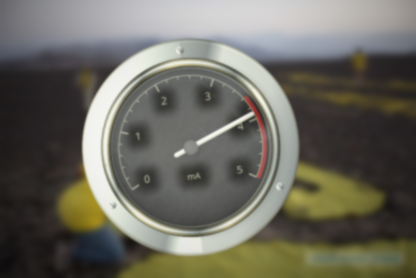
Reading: 3.9 mA
